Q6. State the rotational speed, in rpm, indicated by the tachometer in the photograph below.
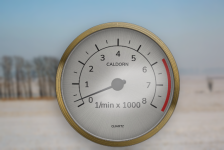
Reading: 250 rpm
